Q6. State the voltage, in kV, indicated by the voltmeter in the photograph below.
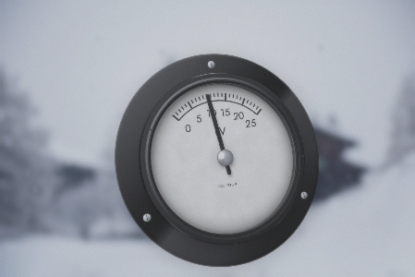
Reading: 10 kV
